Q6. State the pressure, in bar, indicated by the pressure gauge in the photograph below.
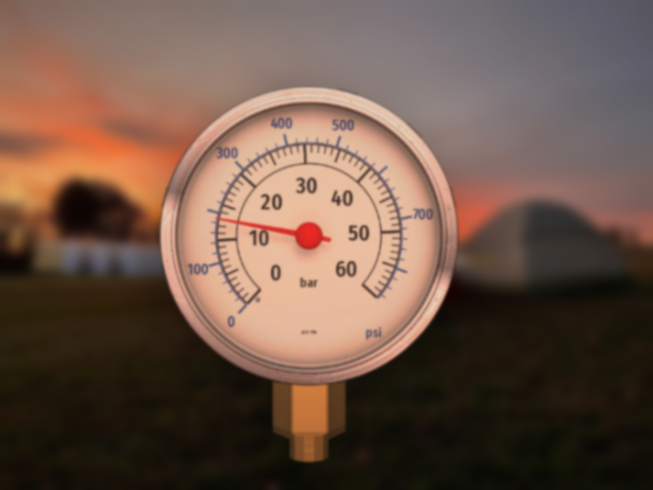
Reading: 13 bar
